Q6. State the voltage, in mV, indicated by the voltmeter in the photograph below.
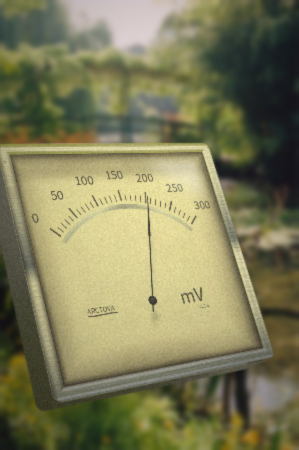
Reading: 200 mV
